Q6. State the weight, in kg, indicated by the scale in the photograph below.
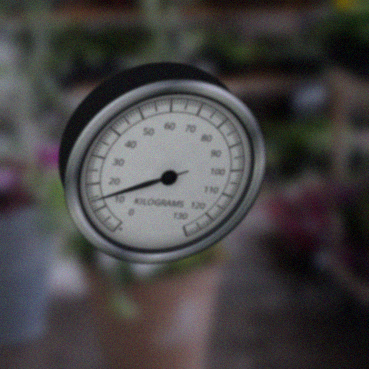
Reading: 15 kg
